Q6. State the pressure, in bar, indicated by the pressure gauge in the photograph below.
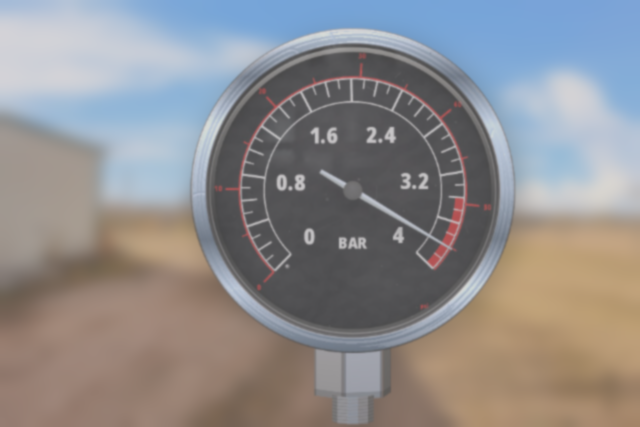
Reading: 3.8 bar
